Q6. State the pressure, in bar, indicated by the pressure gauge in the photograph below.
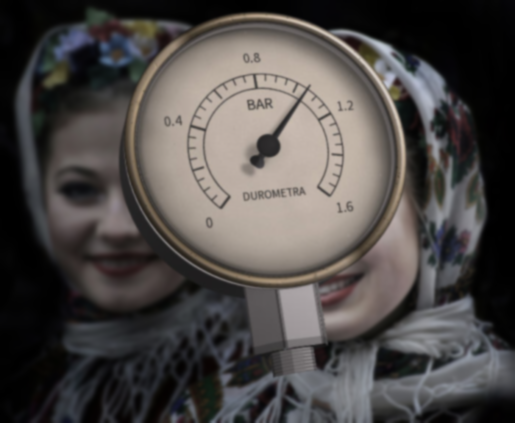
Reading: 1.05 bar
